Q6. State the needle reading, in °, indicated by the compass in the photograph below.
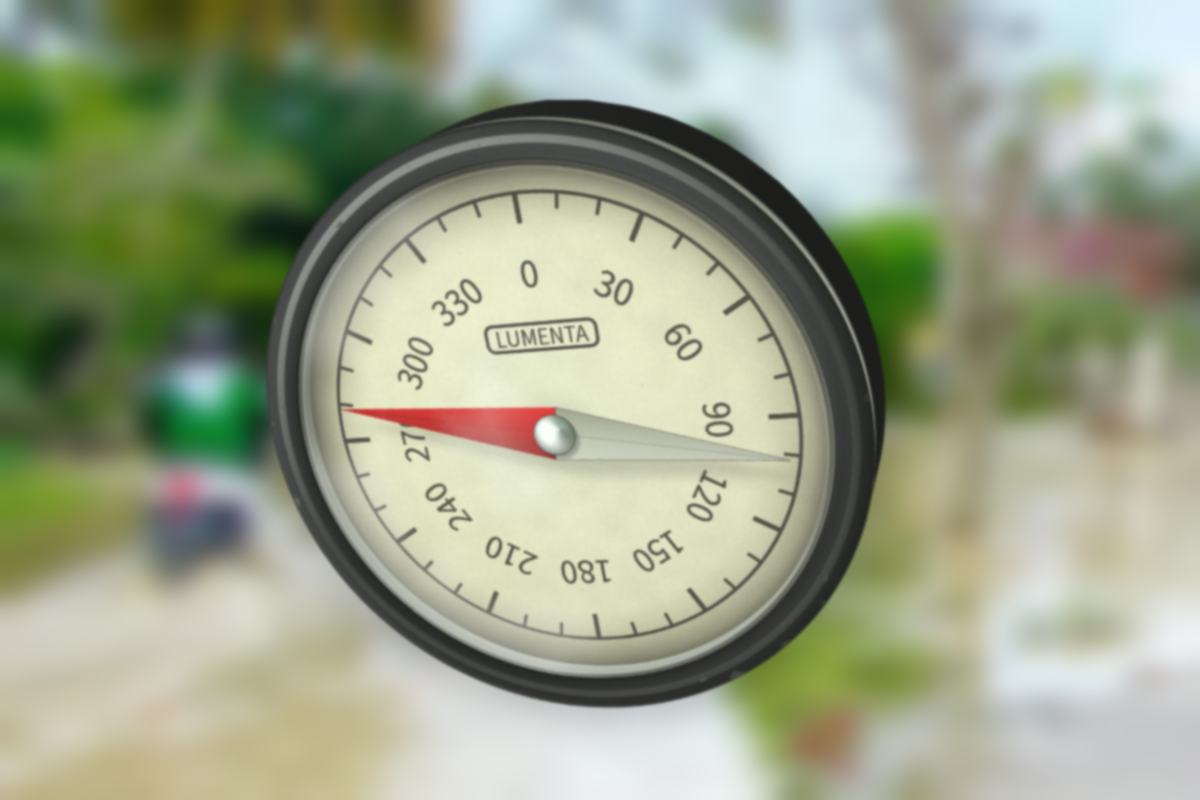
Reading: 280 °
